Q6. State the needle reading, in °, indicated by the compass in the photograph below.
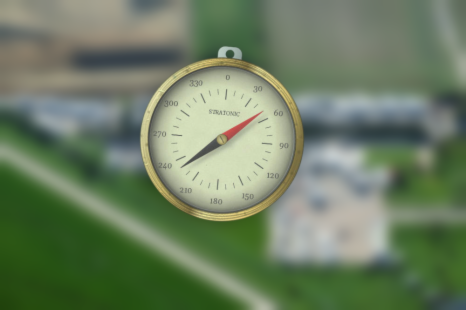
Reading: 50 °
